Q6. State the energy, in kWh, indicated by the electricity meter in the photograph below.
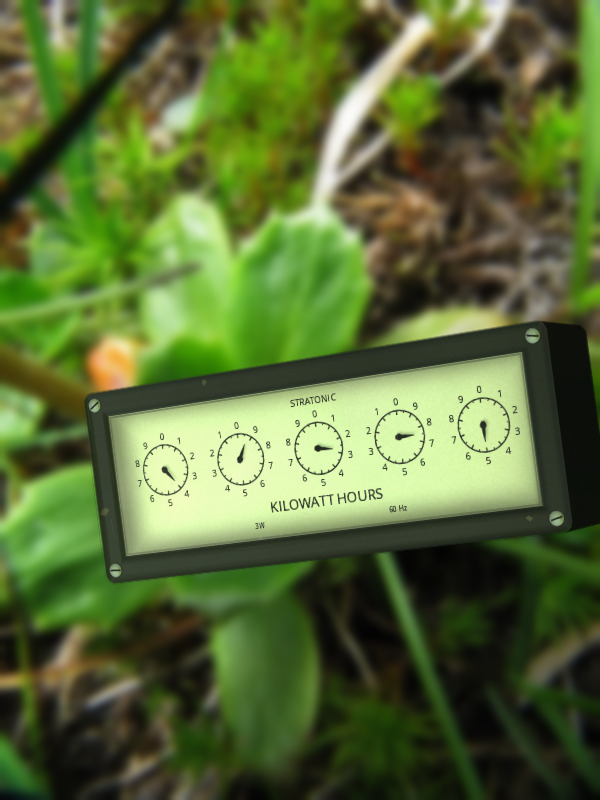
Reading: 39275 kWh
